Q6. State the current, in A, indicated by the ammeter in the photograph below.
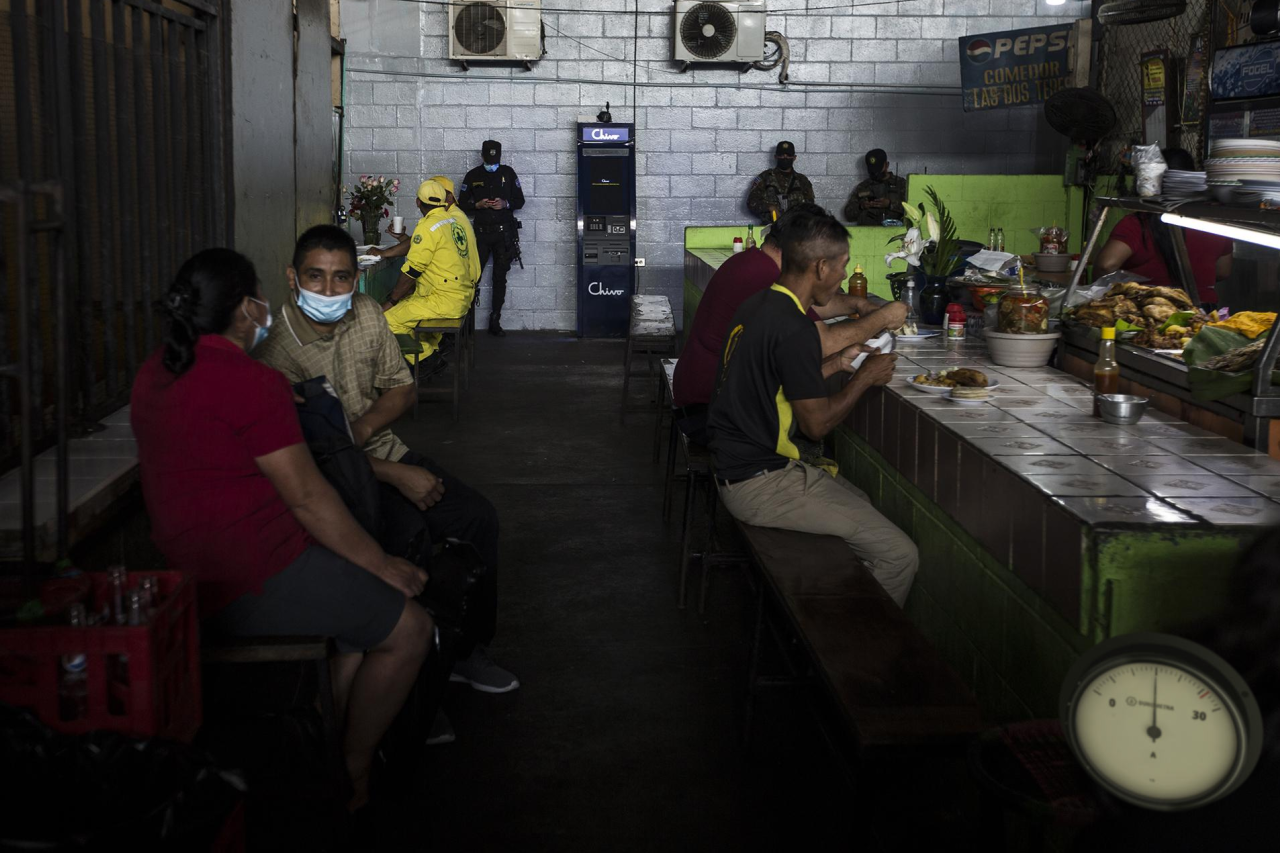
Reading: 15 A
